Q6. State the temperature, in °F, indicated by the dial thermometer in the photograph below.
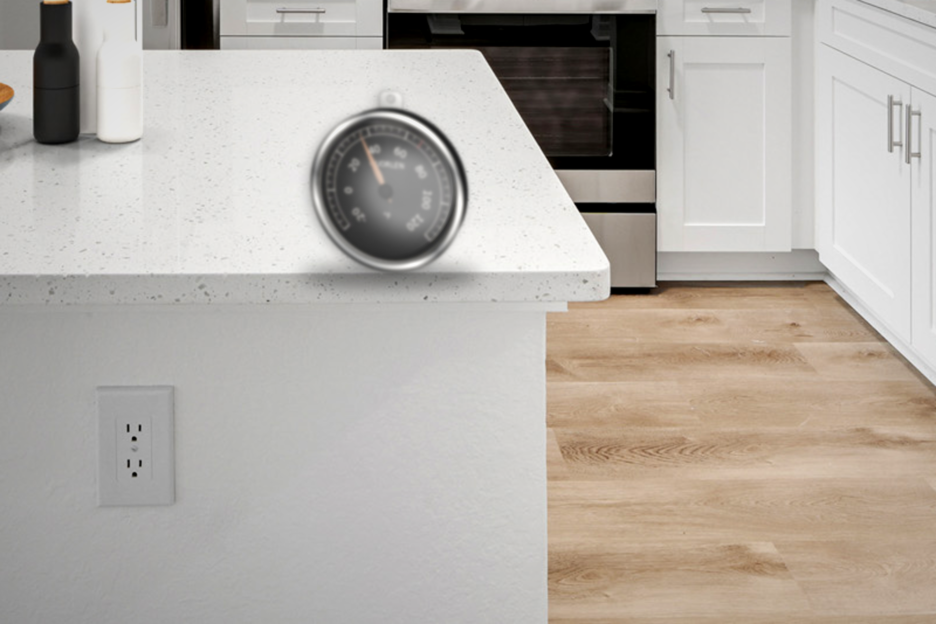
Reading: 36 °F
